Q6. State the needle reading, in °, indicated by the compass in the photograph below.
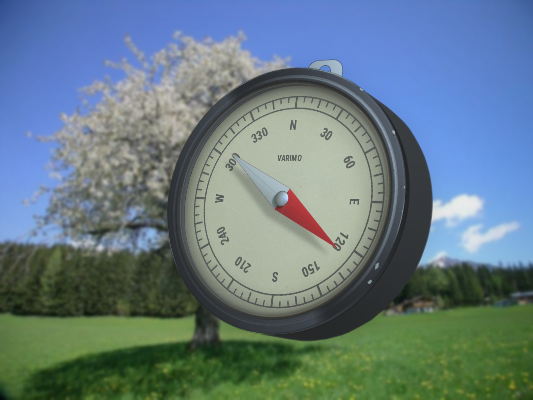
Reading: 125 °
